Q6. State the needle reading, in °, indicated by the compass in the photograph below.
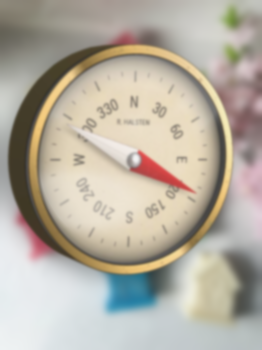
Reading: 115 °
